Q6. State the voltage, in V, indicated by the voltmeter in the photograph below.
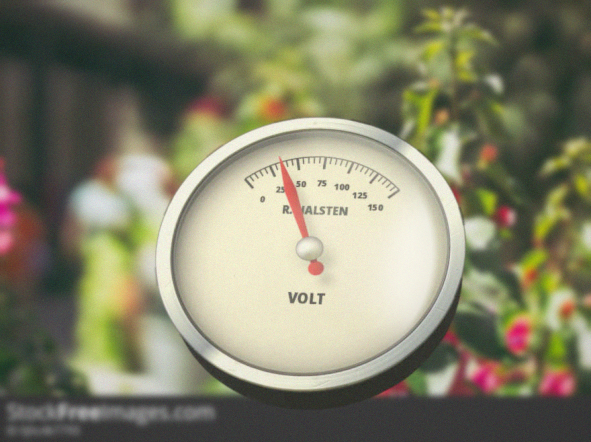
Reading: 35 V
